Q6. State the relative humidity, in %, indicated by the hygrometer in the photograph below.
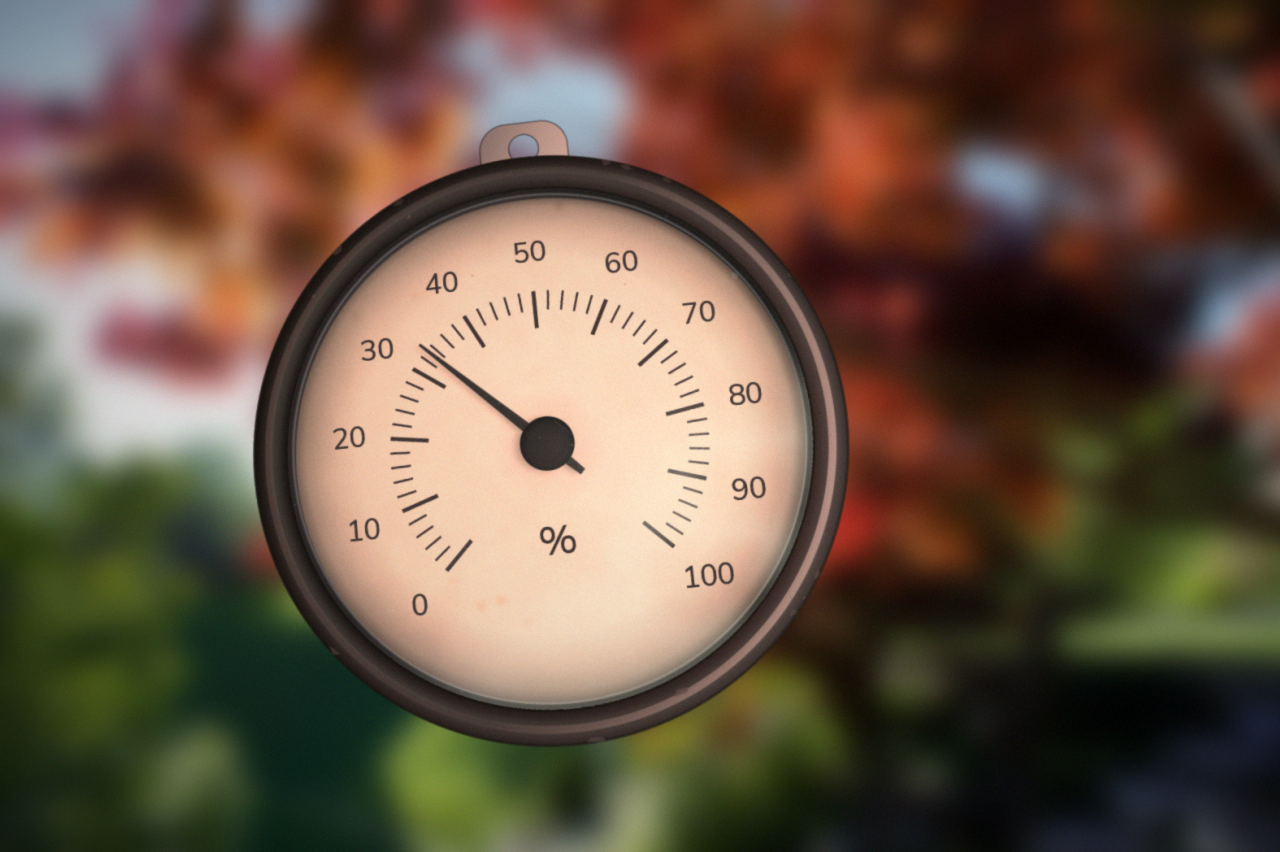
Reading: 33 %
